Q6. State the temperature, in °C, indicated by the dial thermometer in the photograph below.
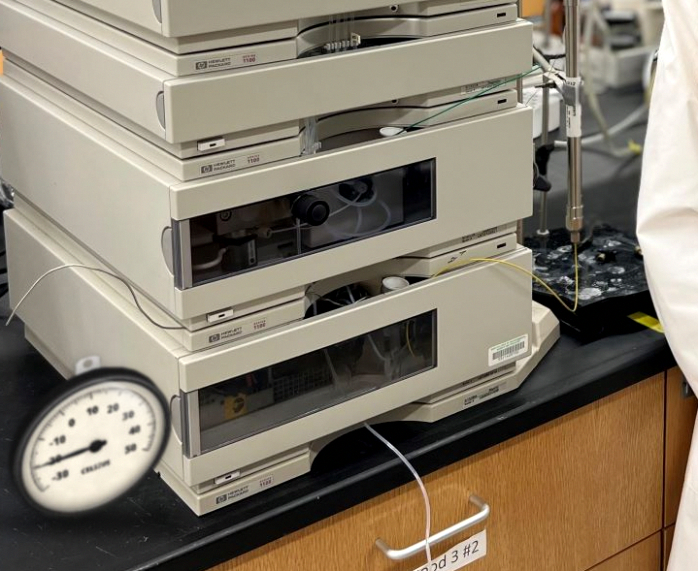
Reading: -20 °C
